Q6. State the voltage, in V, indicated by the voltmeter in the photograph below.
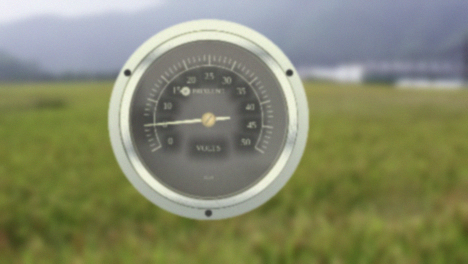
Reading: 5 V
